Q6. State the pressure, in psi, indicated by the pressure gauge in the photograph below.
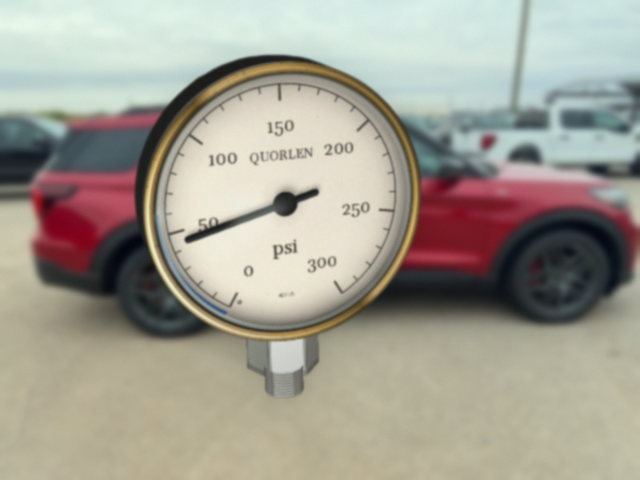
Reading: 45 psi
